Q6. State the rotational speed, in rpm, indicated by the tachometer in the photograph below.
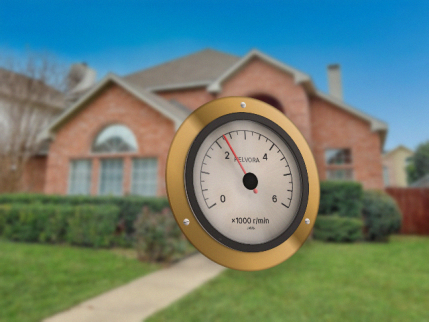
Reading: 2250 rpm
